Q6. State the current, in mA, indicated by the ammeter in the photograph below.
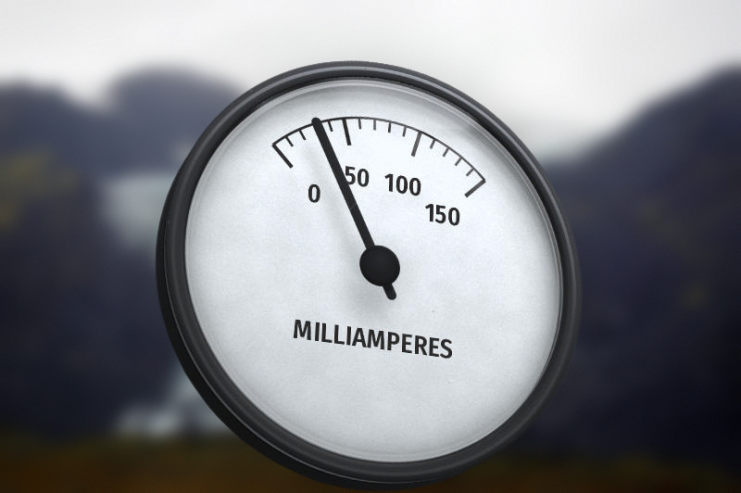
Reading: 30 mA
